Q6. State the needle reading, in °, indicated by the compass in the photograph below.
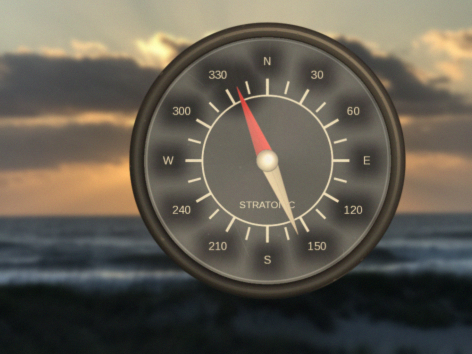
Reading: 337.5 °
